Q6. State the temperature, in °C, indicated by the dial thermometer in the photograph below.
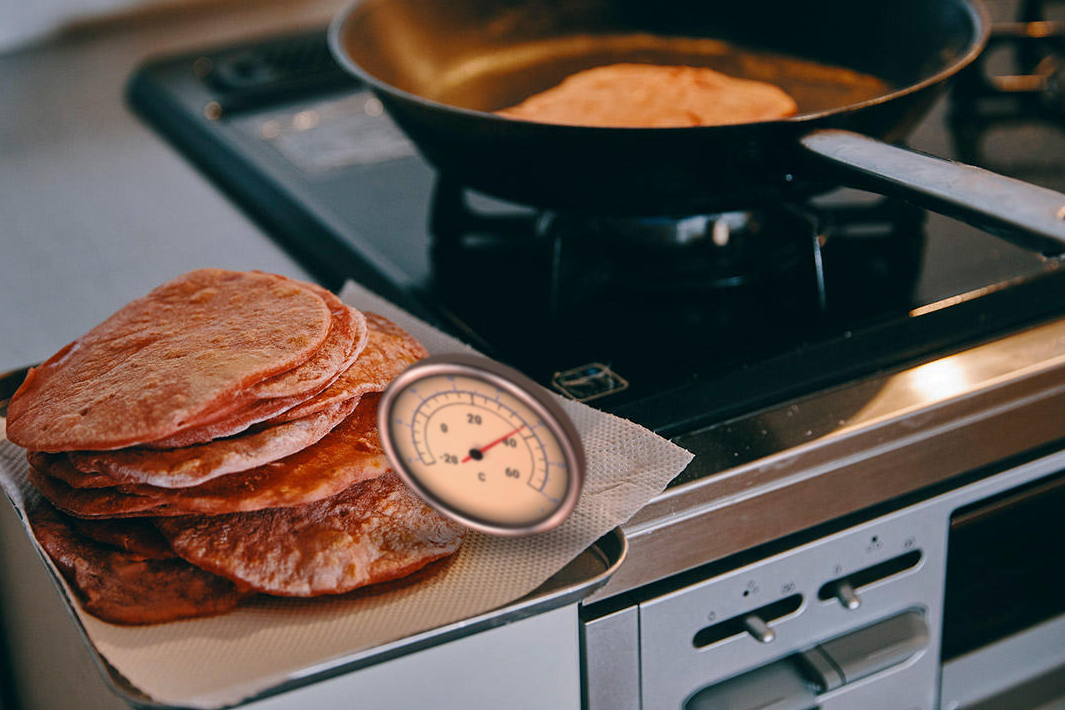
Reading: 36 °C
